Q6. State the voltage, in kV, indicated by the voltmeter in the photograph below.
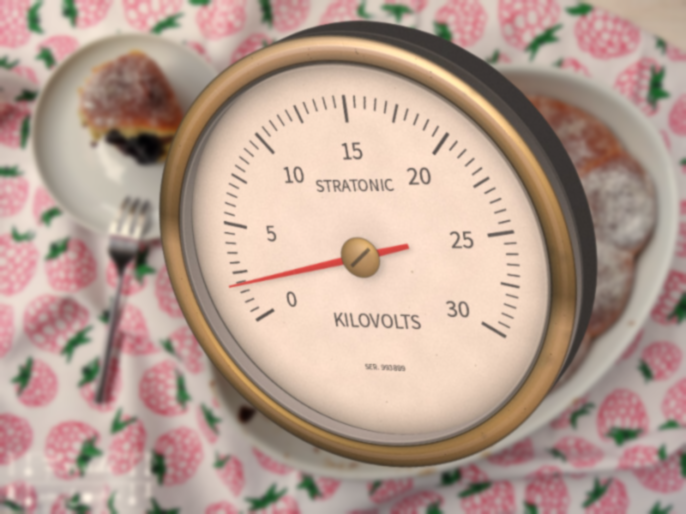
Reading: 2 kV
